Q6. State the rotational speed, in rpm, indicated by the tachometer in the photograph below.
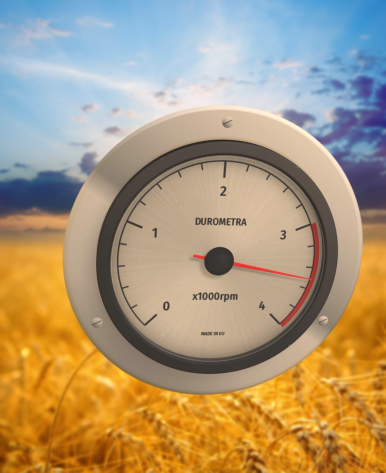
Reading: 3500 rpm
